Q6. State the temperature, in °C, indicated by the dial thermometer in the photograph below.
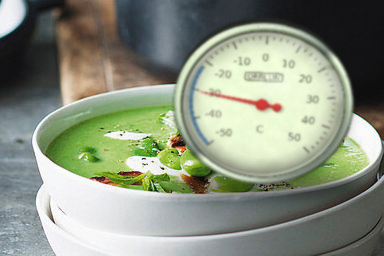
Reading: -30 °C
